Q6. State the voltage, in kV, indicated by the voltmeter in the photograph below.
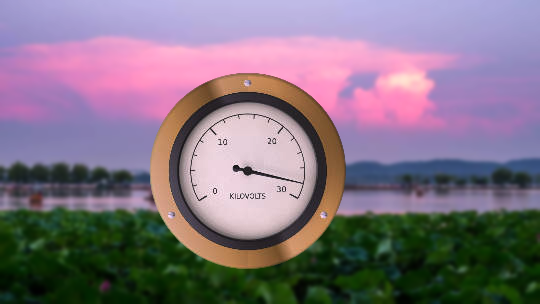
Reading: 28 kV
